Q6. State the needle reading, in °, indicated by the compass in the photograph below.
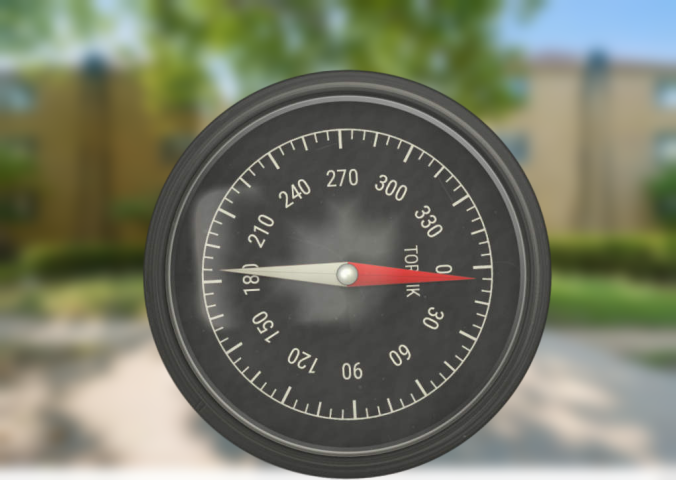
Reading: 5 °
